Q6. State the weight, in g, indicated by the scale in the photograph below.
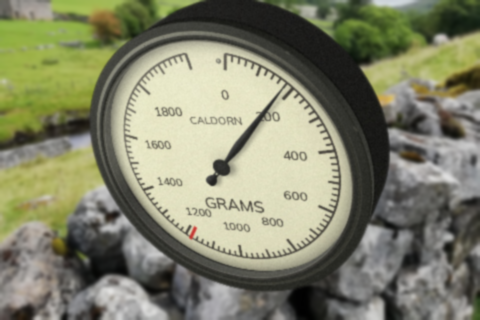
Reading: 180 g
